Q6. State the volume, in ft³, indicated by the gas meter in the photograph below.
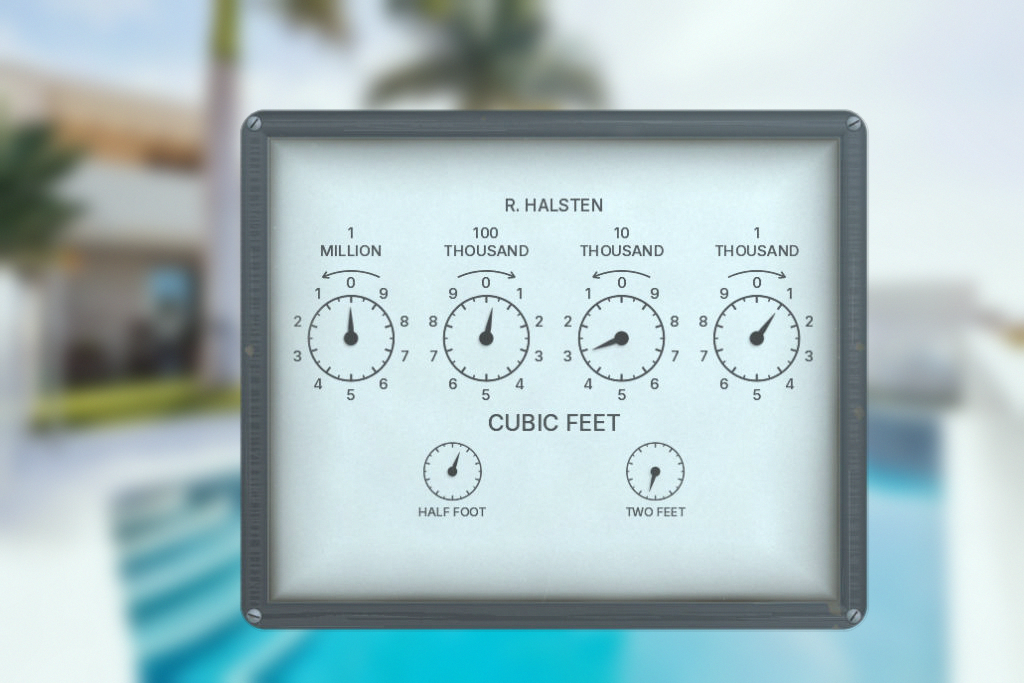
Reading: 3100 ft³
